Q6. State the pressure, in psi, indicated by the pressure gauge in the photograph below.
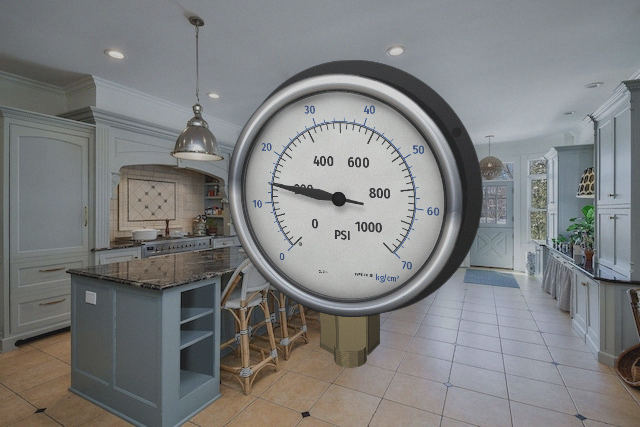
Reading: 200 psi
